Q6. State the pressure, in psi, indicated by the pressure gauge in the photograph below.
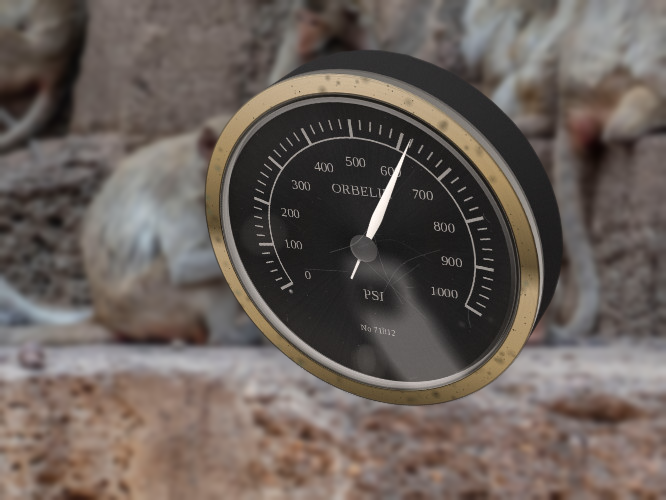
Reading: 620 psi
